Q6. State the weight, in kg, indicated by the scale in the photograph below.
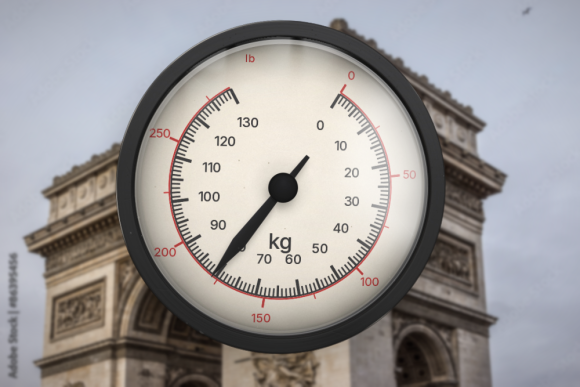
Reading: 81 kg
